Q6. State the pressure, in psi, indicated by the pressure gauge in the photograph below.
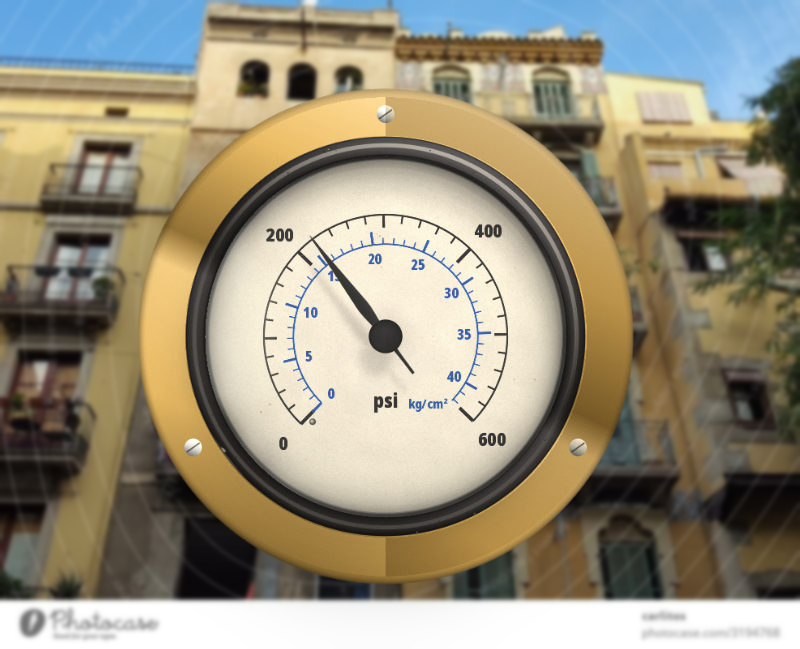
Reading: 220 psi
